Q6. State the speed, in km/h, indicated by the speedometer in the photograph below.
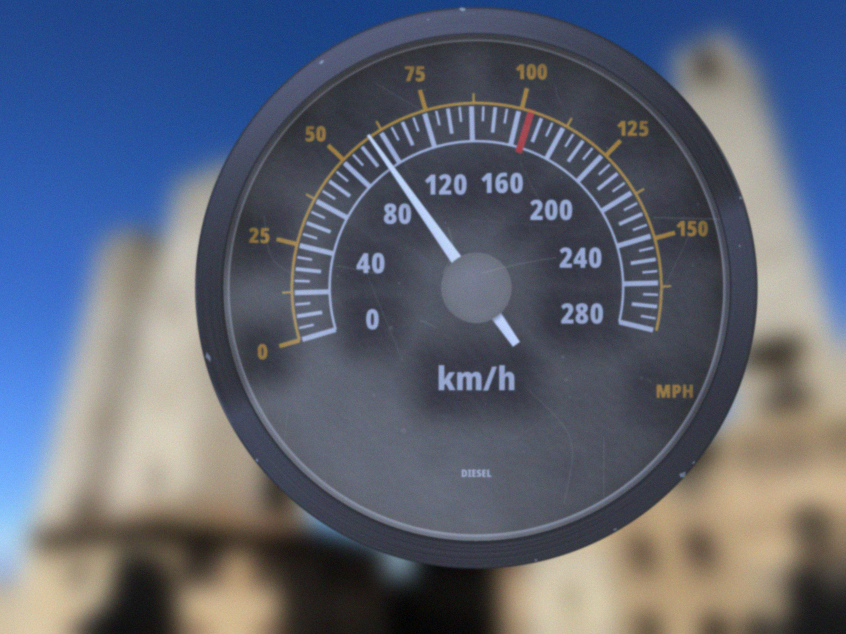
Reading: 95 km/h
